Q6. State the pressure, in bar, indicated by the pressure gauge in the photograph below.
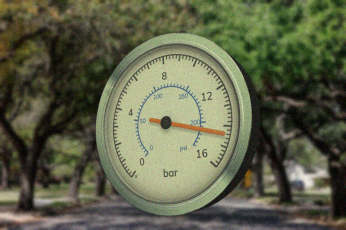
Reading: 14.4 bar
